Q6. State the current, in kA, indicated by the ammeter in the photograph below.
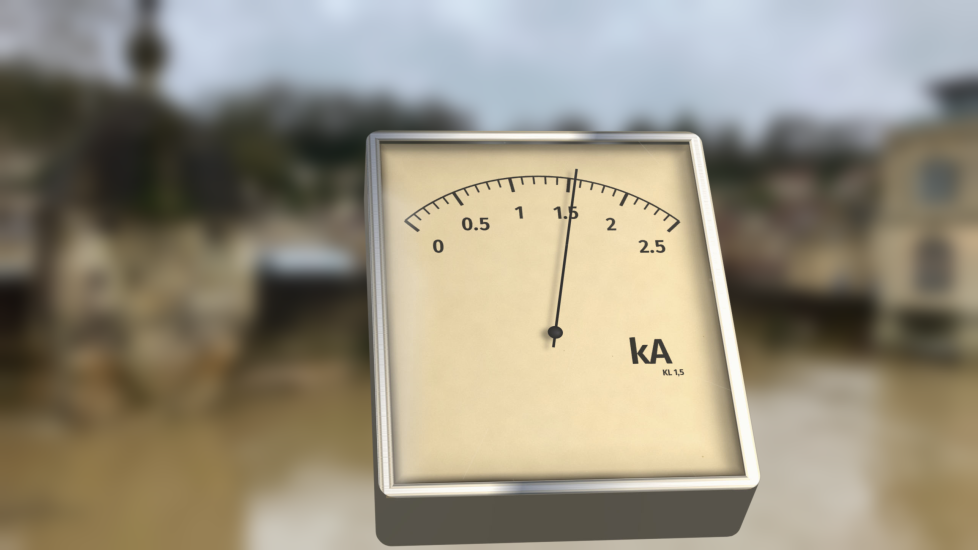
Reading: 1.55 kA
